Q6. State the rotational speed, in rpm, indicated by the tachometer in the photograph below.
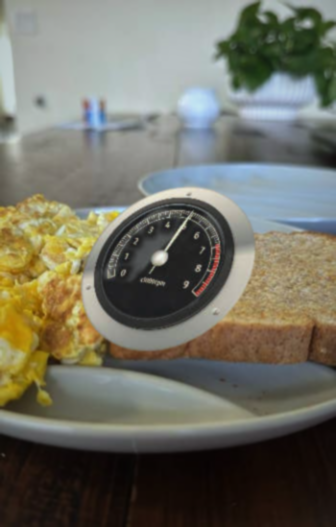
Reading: 5000 rpm
